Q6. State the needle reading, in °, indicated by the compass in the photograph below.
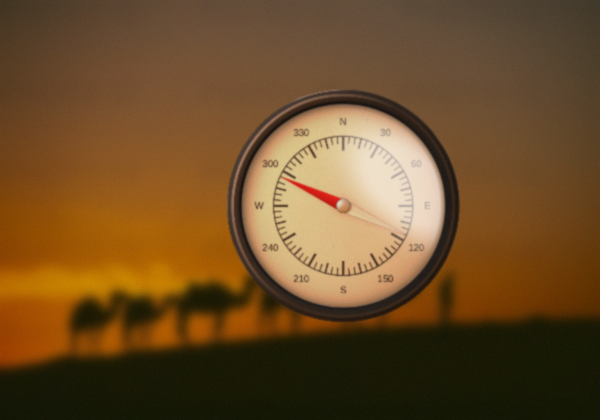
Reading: 295 °
